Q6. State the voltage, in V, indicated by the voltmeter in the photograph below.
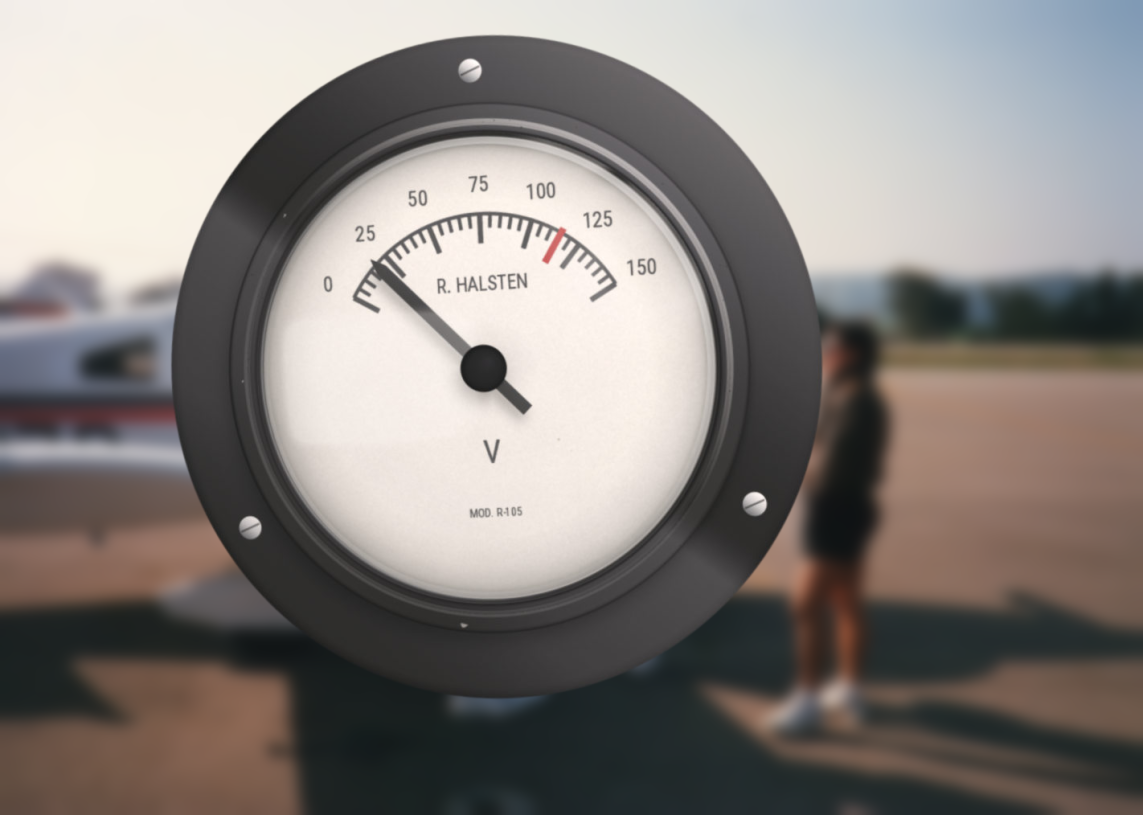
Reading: 20 V
